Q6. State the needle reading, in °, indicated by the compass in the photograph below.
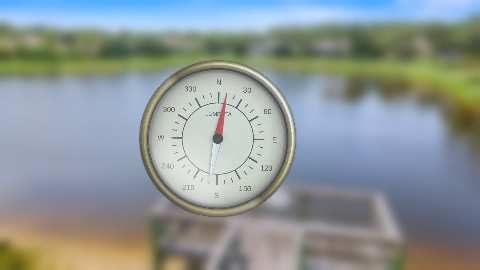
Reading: 10 °
